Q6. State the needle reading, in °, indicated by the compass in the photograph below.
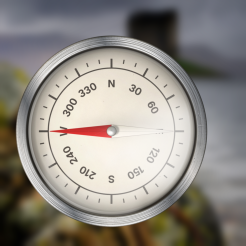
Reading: 270 °
